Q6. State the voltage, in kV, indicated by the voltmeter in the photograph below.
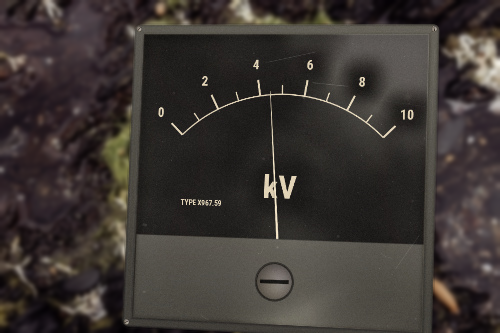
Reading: 4.5 kV
